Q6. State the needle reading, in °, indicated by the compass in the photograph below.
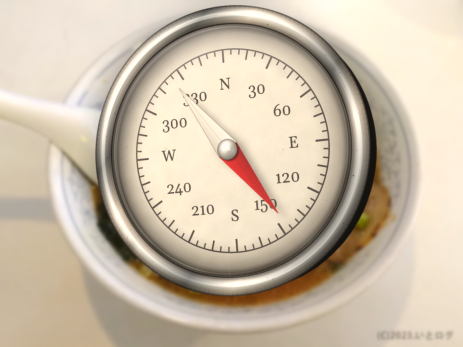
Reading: 145 °
